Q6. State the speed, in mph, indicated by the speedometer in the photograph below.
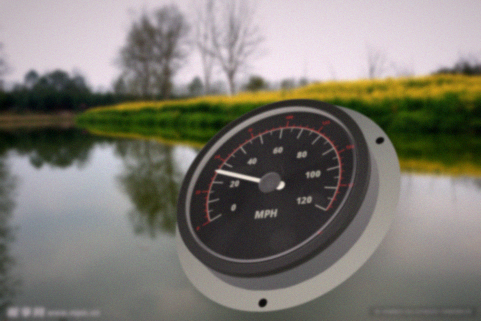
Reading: 25 mph
